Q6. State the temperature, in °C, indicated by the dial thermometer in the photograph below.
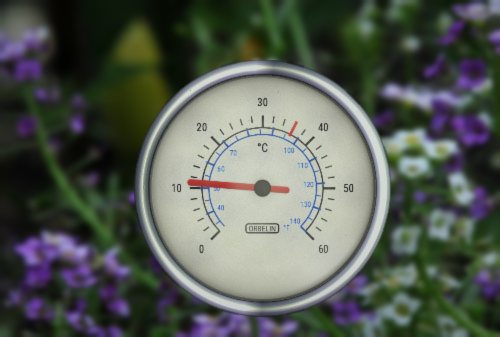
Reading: 11 °C
